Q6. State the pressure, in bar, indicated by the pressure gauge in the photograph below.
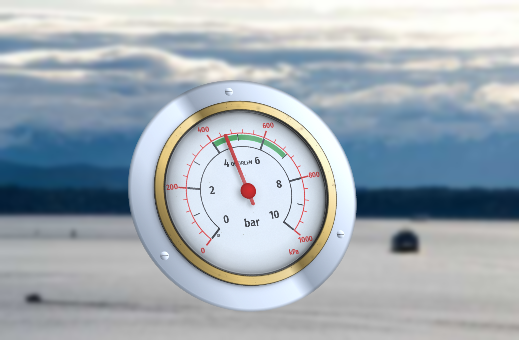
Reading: 4.5 bar
